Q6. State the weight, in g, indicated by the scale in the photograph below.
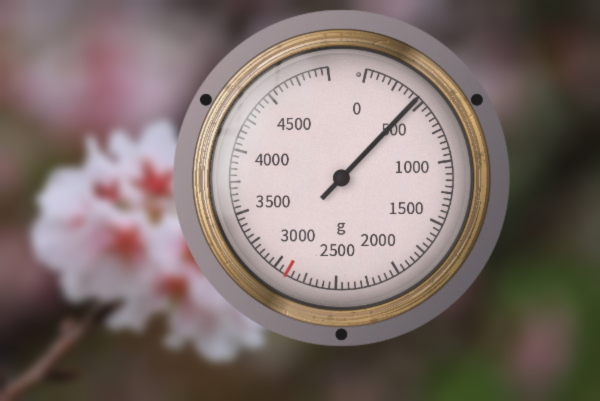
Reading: 450 g
